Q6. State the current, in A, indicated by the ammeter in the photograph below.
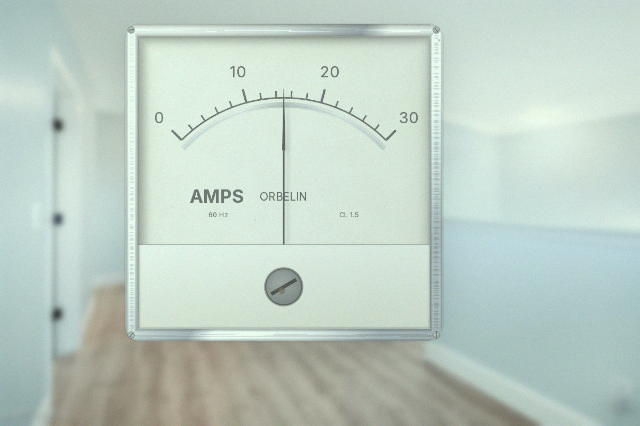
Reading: 15 A
